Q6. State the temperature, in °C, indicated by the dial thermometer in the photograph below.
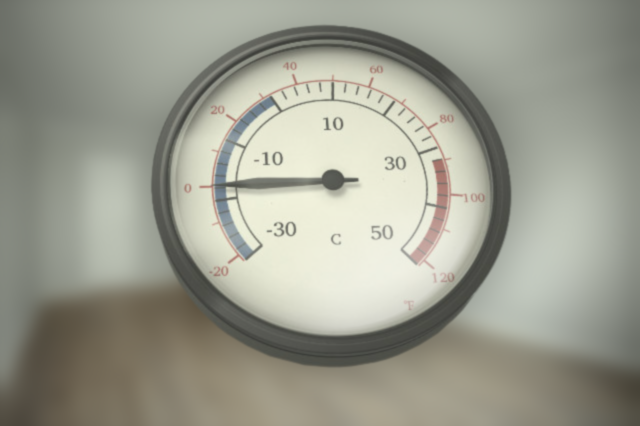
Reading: -18 °C
